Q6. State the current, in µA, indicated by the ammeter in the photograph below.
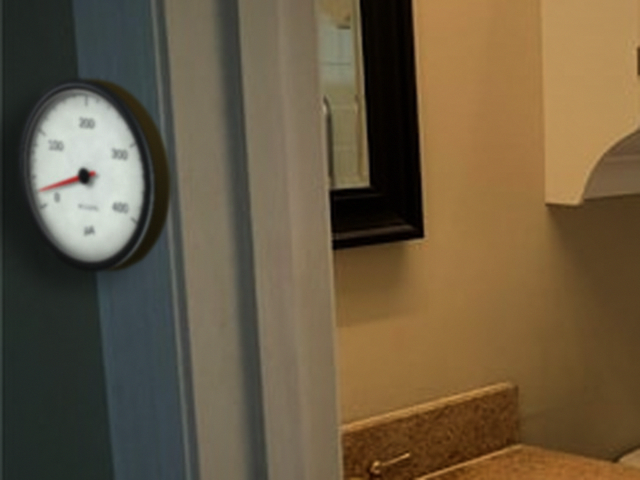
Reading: 20 µA
